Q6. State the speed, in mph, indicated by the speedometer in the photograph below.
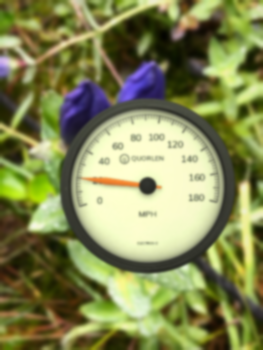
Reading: 20 mph
